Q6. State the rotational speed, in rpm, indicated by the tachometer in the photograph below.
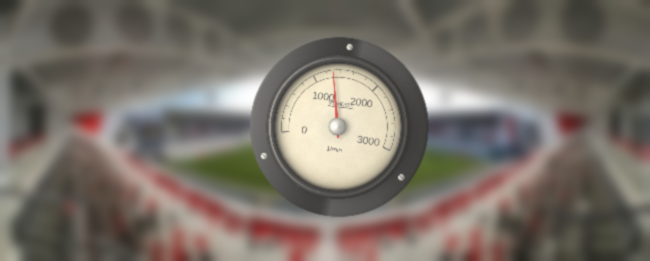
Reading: 1300 rpm
